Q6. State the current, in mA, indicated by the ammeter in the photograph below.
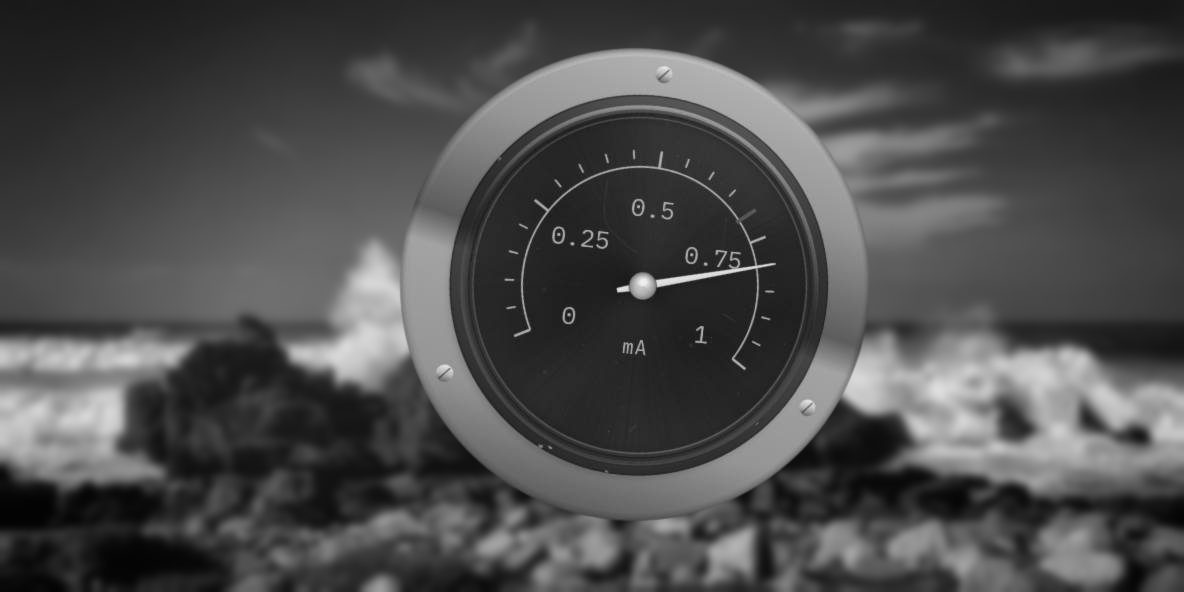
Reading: 0.8 mA
